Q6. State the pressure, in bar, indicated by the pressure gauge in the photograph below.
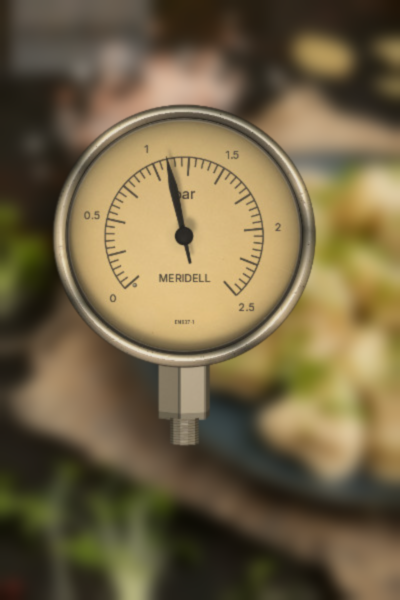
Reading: 1.1 bar
